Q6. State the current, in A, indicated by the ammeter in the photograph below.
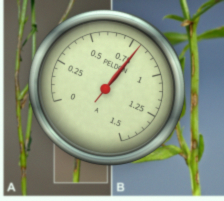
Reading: 0.8 A
